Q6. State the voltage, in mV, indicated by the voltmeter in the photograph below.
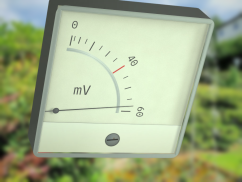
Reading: 57.5 mV
